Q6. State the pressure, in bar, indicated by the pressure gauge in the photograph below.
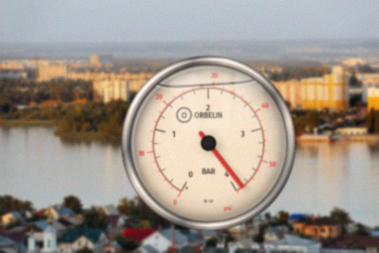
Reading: 3.9 bar
